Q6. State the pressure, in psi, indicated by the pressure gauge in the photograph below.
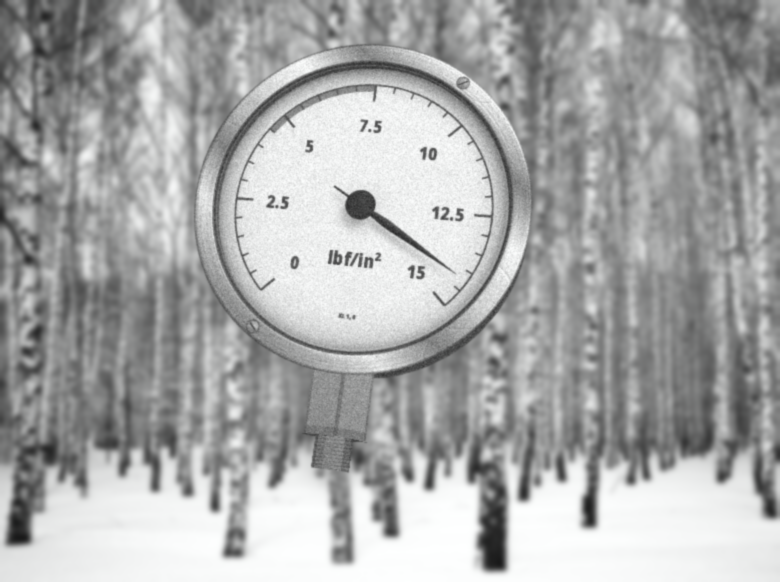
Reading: 14.25 psi
